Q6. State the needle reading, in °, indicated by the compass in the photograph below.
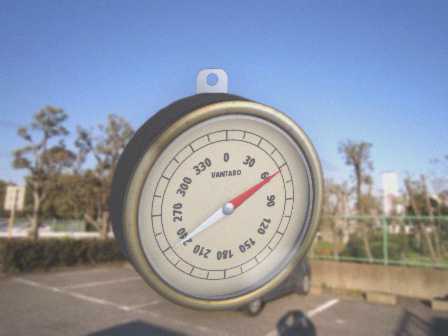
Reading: 60 °
